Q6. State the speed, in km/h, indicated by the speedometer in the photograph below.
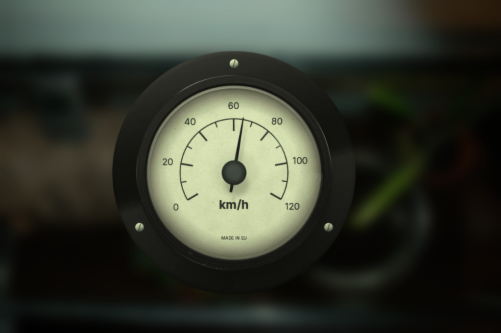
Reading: 65 km/h
